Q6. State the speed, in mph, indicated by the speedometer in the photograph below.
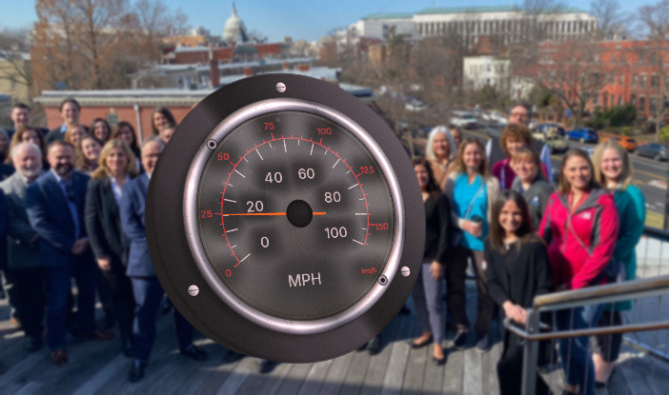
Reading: 15 mph
